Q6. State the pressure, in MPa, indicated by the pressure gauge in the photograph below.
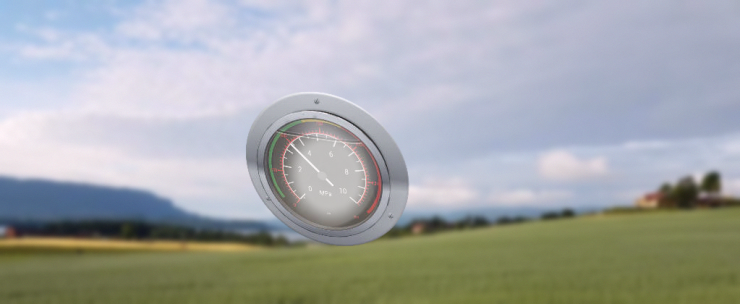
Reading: 3.5 MPa
